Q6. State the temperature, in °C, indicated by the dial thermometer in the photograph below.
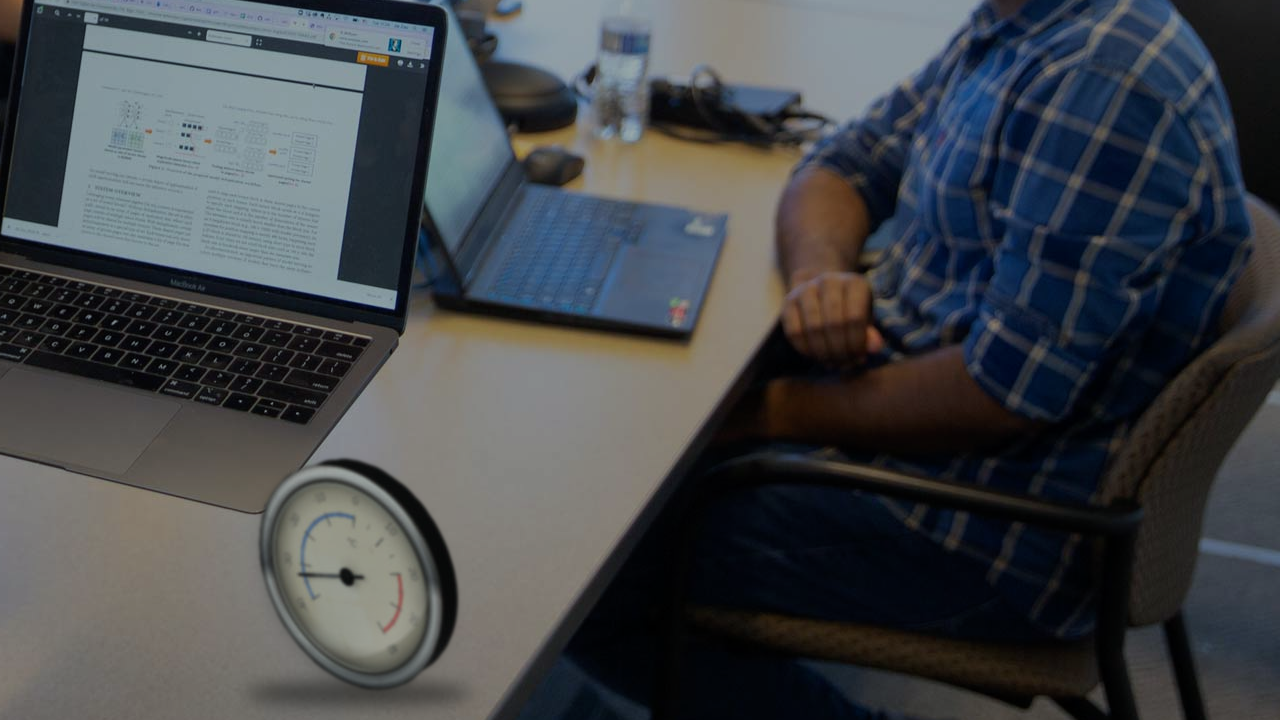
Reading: -32.5 °C
